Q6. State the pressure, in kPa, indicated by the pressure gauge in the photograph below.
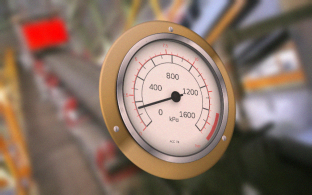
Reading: 150 kPa
